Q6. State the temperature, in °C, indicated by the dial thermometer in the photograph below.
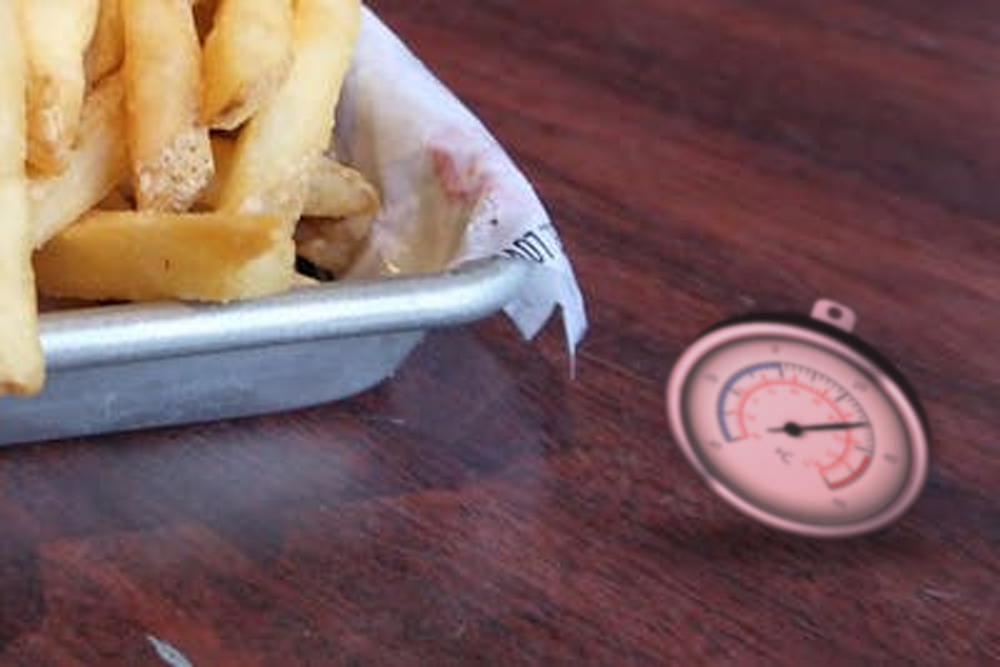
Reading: 30 °C
